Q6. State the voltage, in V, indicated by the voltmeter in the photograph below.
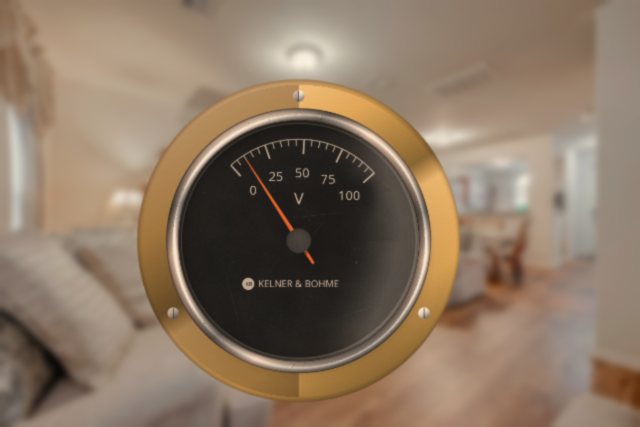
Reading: 10 V
